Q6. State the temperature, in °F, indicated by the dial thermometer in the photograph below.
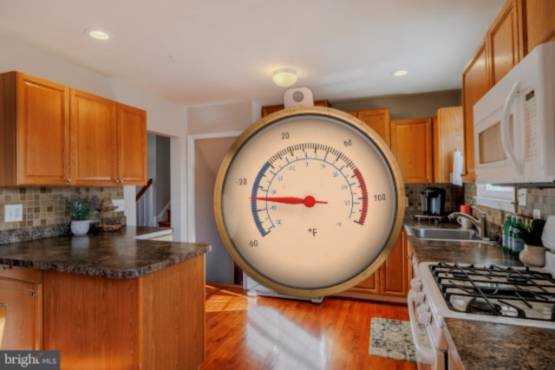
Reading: -30 °F
